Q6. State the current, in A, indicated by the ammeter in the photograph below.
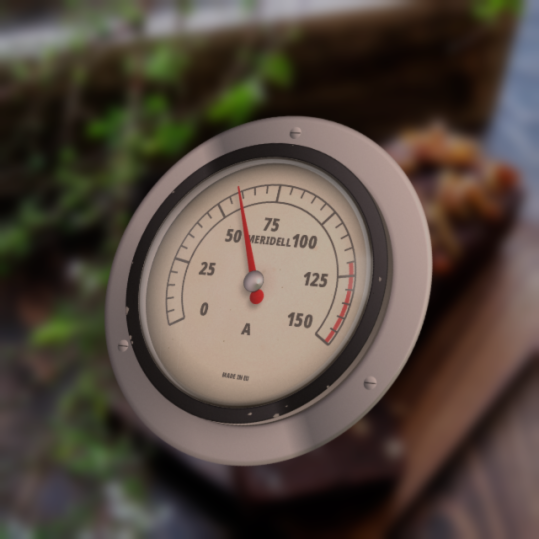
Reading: 60 A
